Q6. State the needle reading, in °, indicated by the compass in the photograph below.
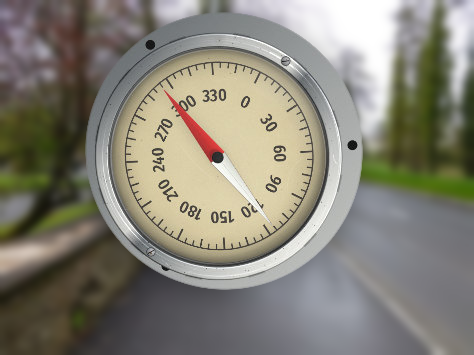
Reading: 295 °
